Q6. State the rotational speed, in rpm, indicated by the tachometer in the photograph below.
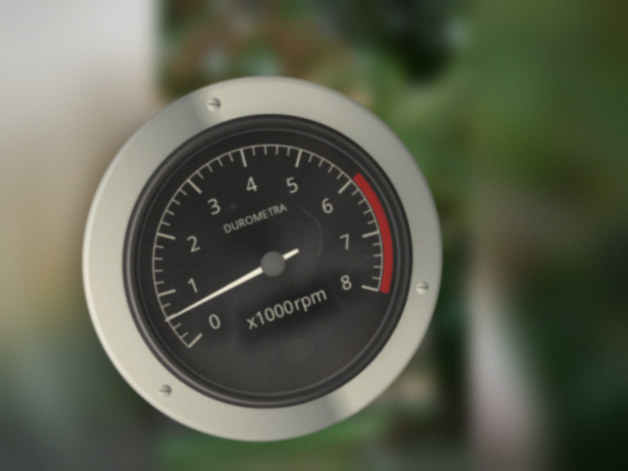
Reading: 600 rpm
